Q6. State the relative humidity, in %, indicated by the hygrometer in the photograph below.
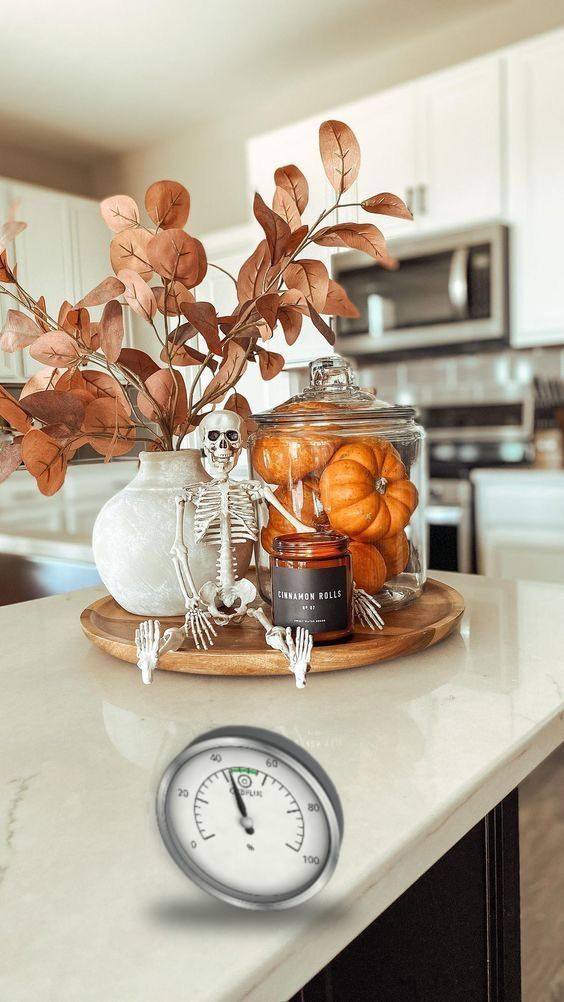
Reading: 44 %
